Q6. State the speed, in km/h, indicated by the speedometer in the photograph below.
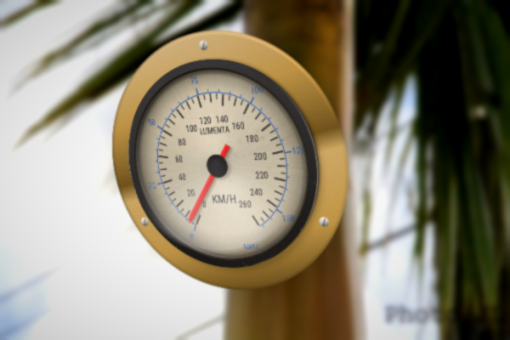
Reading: 5 km/h
